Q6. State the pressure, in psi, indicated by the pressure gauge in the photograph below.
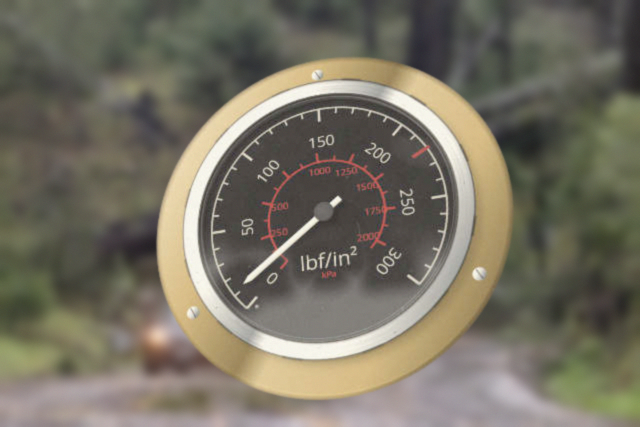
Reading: 10 psi
